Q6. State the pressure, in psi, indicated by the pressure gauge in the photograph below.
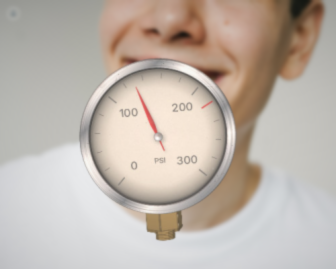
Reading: 130 psi
